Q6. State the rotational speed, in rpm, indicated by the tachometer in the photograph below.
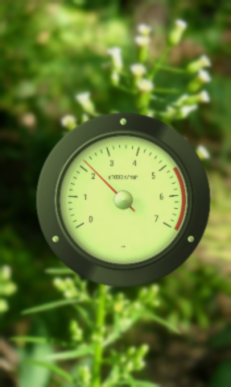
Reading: 2200 rpm
